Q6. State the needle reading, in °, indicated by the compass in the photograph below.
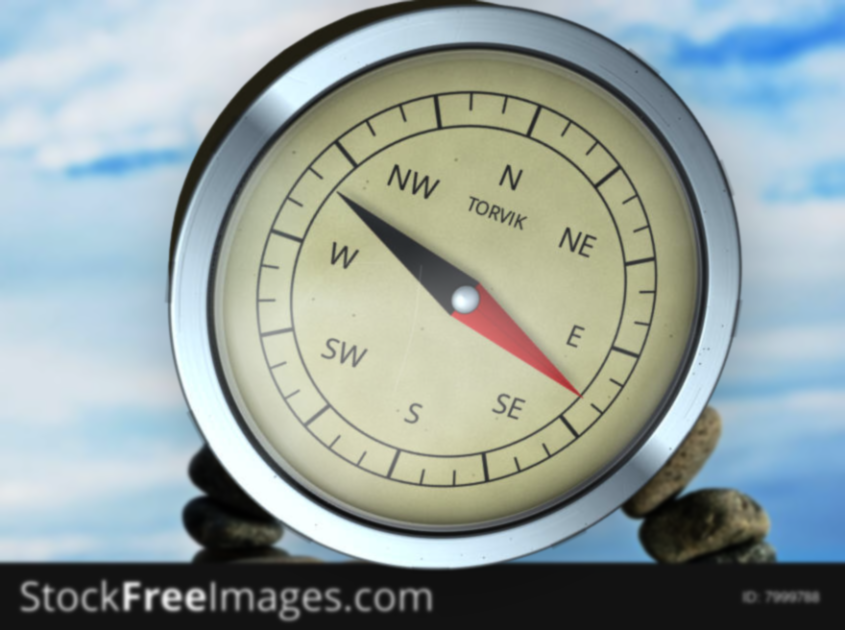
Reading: 110 °
